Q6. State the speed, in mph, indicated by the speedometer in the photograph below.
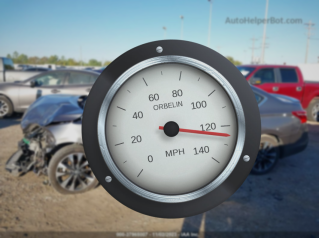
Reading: 125 mph
